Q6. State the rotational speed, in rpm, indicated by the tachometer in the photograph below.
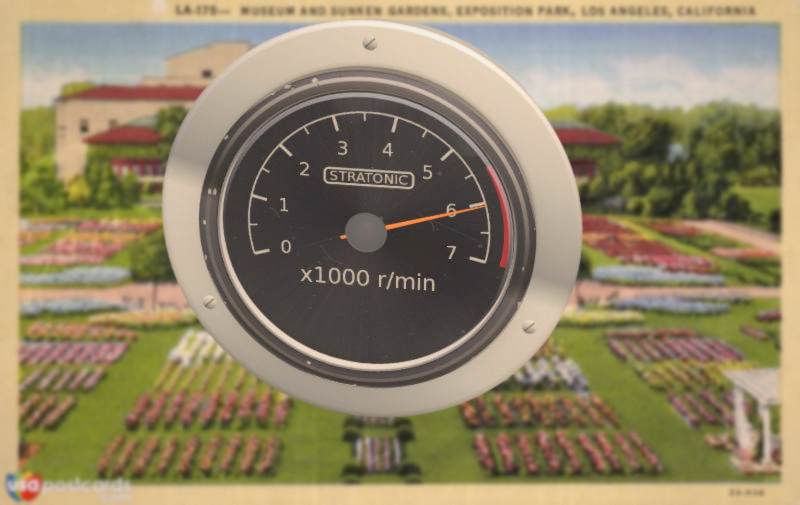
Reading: 6000 rpm
